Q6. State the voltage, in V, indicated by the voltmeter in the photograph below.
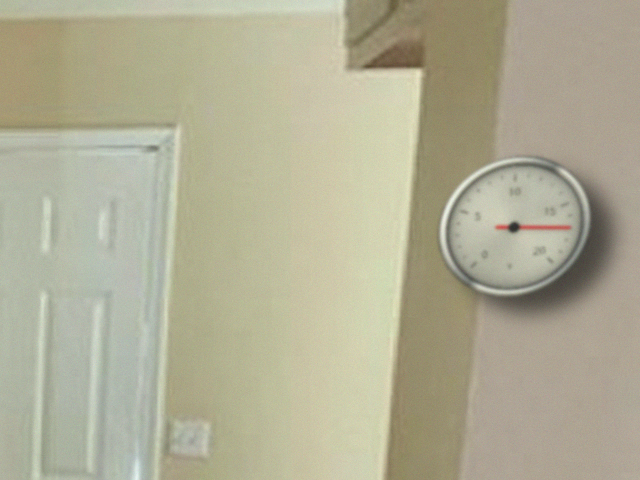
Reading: 17 V
